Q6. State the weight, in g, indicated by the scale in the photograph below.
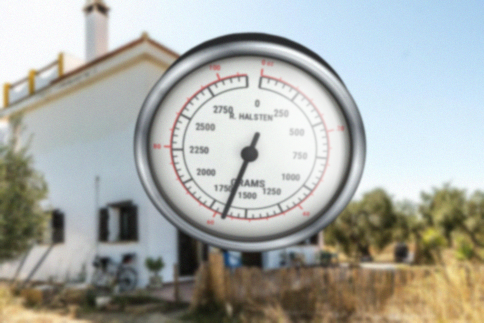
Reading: 1650 g
